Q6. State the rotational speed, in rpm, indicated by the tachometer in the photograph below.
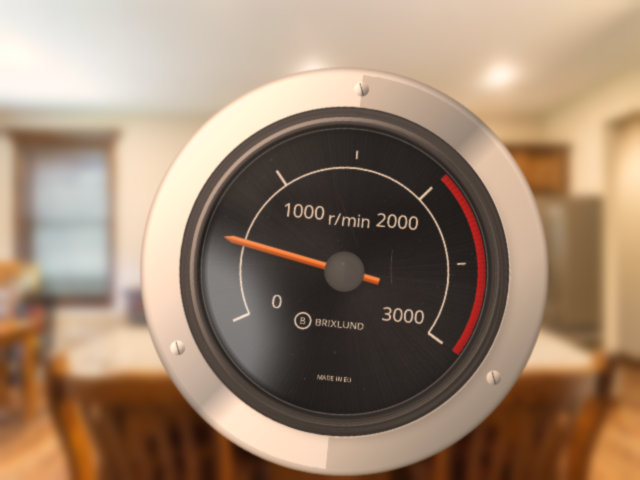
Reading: 500 rpm
